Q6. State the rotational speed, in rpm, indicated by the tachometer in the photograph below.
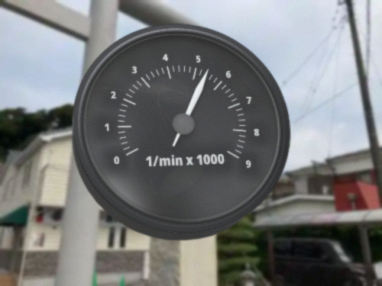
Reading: 5400 rpm
